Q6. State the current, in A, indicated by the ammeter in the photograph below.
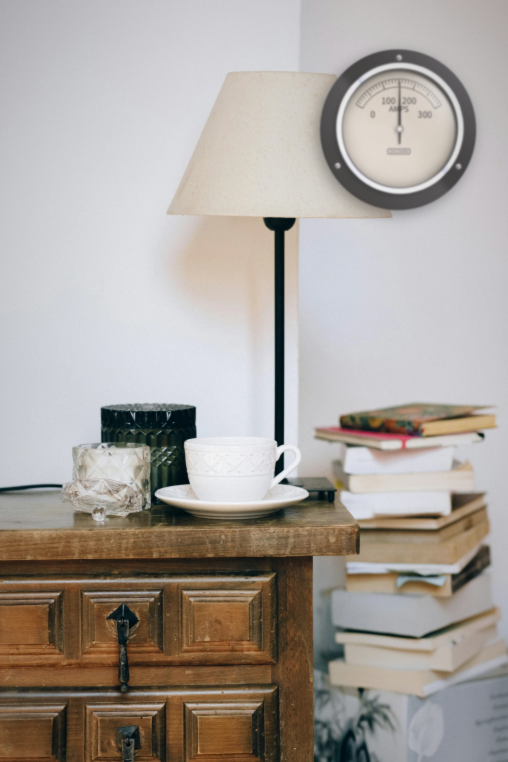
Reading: 150 A
